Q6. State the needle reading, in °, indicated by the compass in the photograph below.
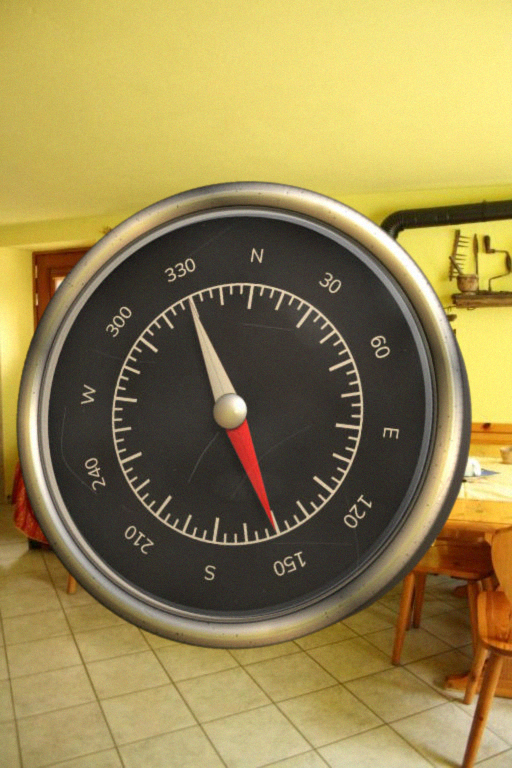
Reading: 150 °
